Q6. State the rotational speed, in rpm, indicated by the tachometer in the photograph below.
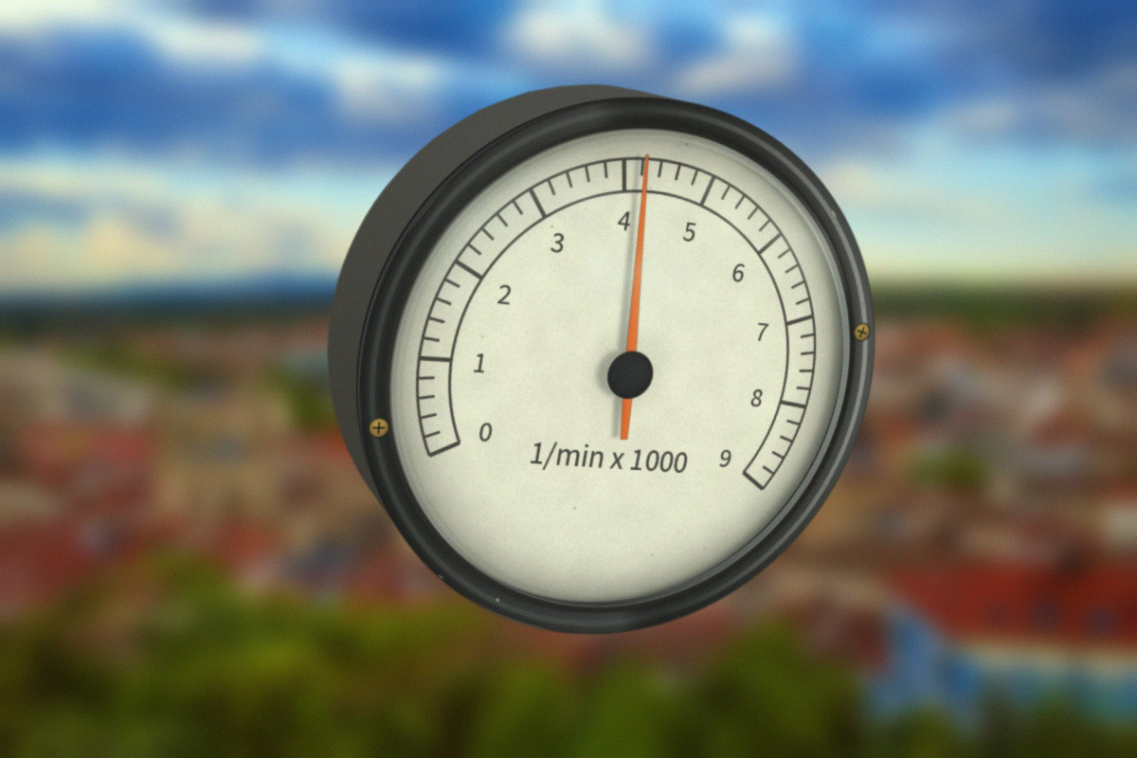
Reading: 4200 rpm
